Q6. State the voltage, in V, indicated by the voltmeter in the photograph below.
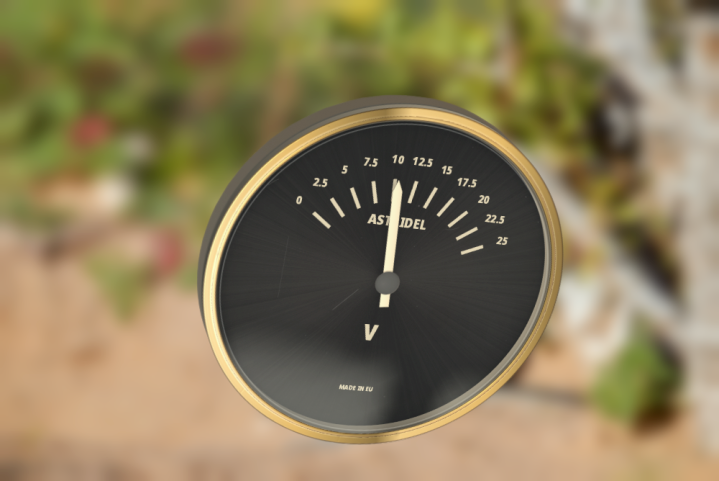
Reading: 10 V
